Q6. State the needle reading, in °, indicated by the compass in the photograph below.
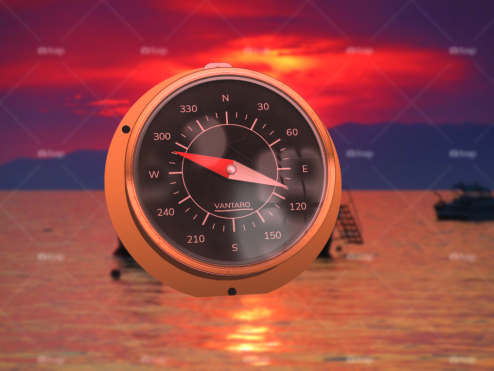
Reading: 290 °
